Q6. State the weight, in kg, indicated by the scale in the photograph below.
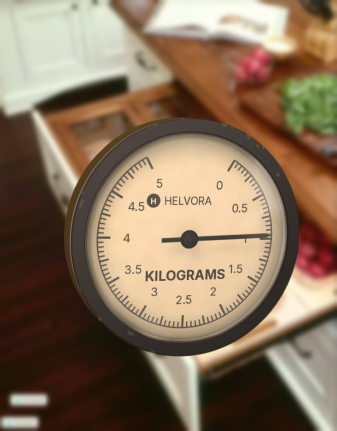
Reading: 0.95 kg
